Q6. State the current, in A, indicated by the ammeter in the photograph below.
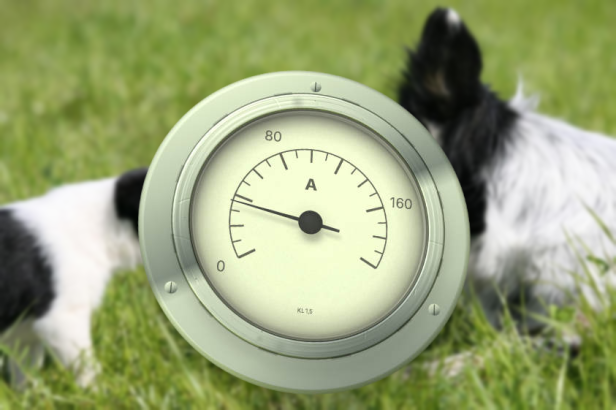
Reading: 35 A
